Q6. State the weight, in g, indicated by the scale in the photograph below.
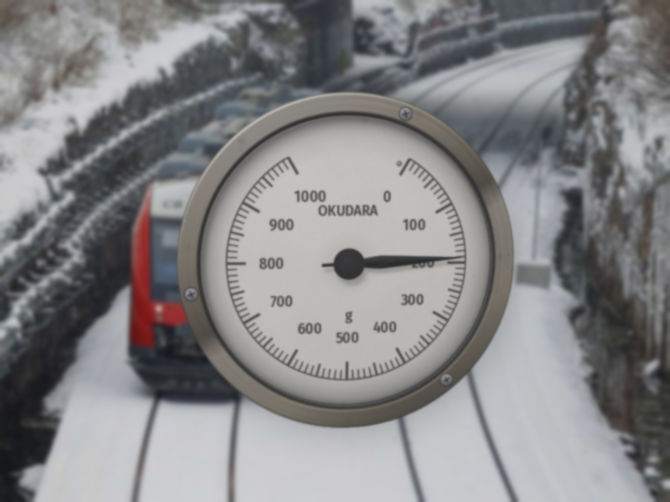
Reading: 190 g
